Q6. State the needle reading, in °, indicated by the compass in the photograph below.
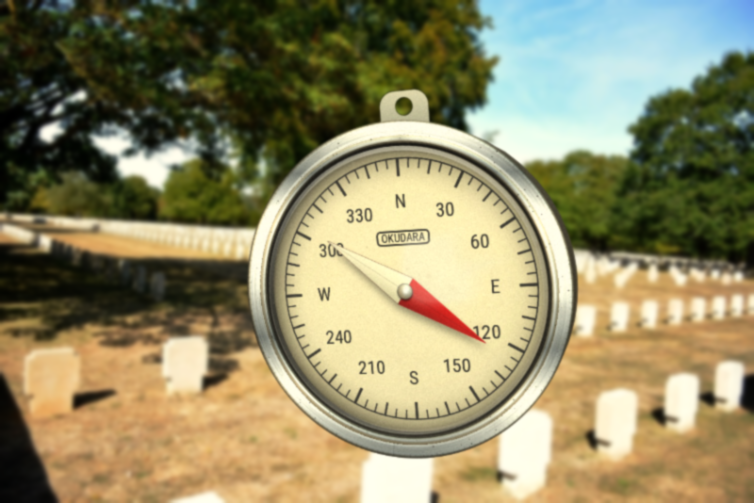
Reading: 125 °
